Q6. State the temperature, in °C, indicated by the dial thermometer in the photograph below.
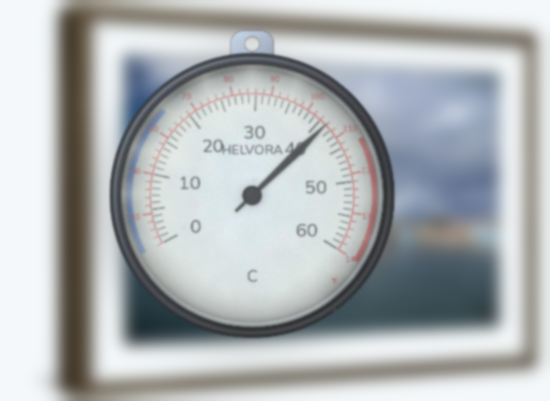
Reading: 41 °C
